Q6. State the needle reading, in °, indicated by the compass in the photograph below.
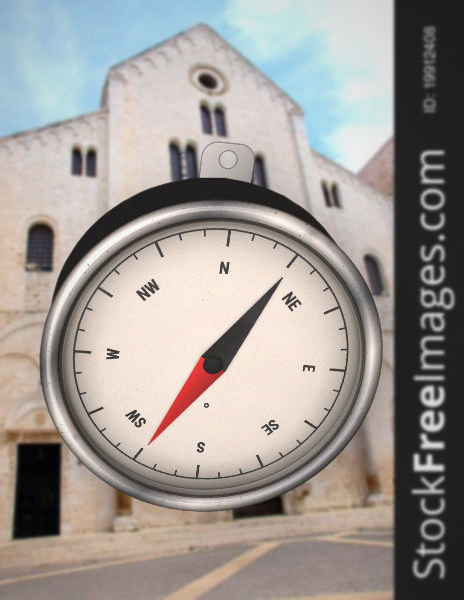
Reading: 210 °
